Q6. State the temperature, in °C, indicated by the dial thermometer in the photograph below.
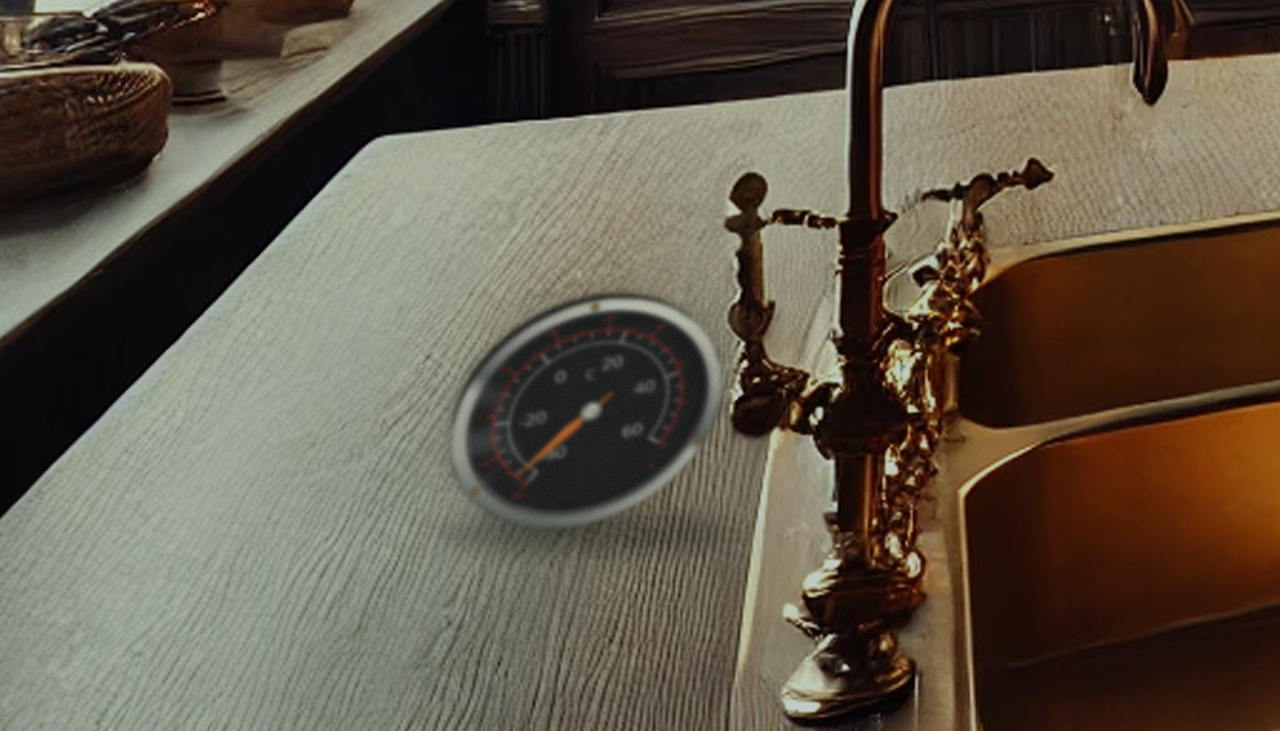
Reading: -36 °C
